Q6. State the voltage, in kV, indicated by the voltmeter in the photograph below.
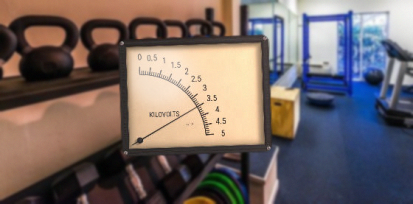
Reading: 3.5 kV
